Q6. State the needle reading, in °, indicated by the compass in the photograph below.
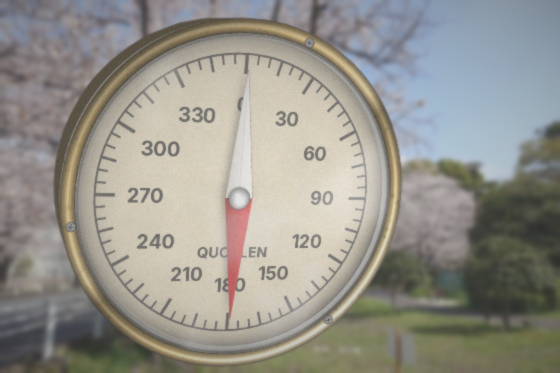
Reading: 180 °
